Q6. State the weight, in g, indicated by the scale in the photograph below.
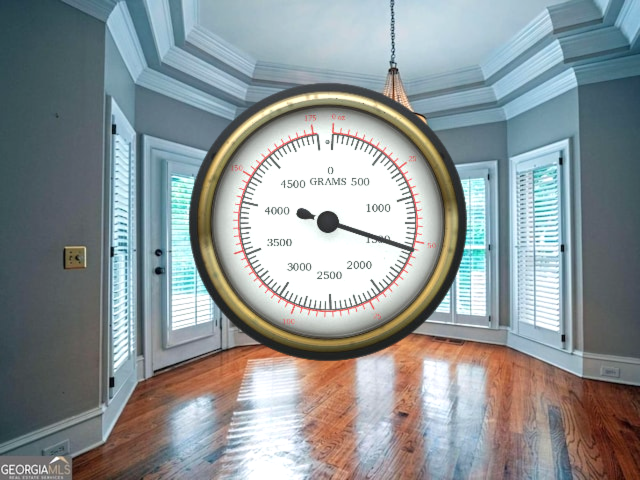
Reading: 1500 g
